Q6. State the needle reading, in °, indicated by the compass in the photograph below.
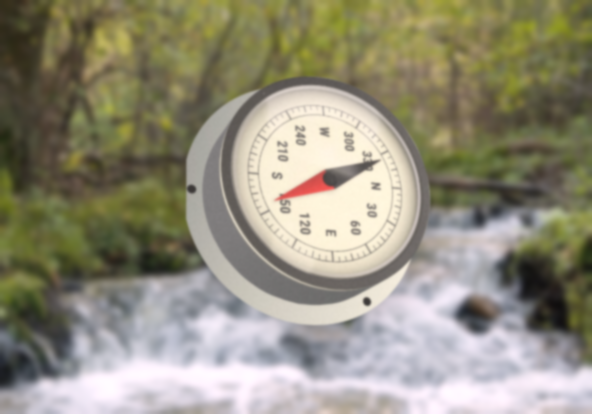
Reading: 155 °
